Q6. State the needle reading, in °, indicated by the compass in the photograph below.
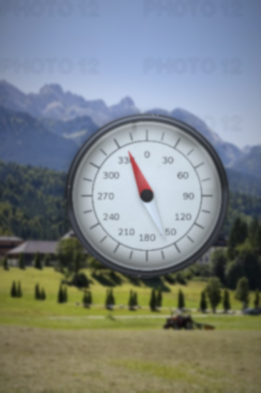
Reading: 337.5 °
